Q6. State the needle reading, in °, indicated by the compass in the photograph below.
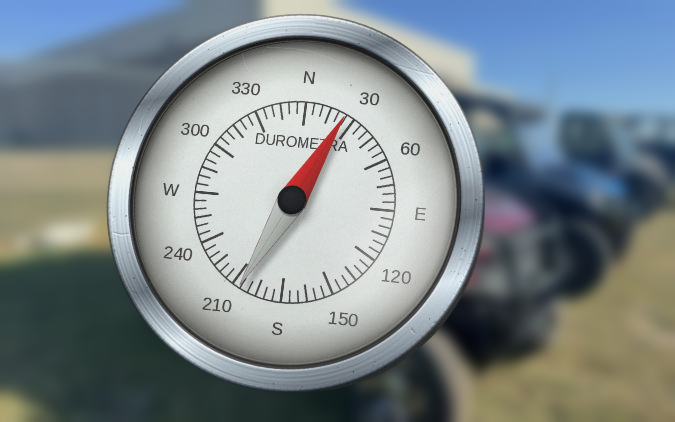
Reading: 25 °
